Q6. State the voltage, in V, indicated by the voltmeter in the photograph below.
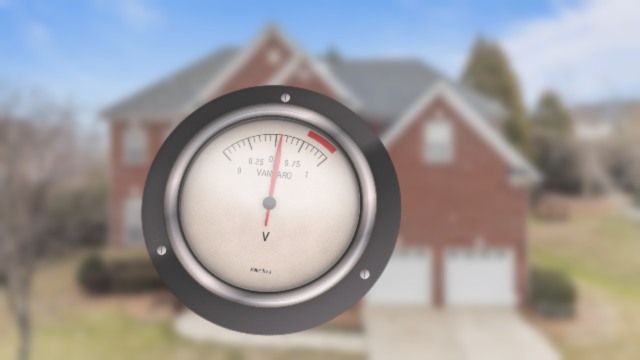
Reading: 0.55 V
